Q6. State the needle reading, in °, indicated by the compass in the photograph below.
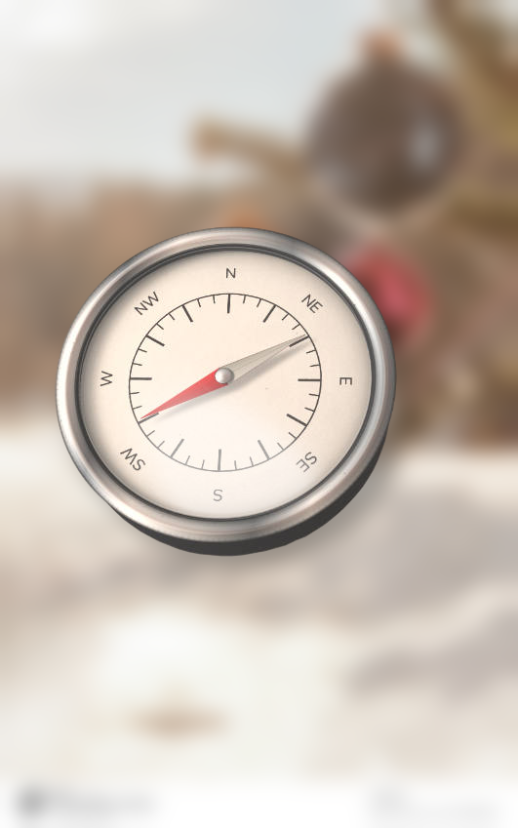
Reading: 240 °
